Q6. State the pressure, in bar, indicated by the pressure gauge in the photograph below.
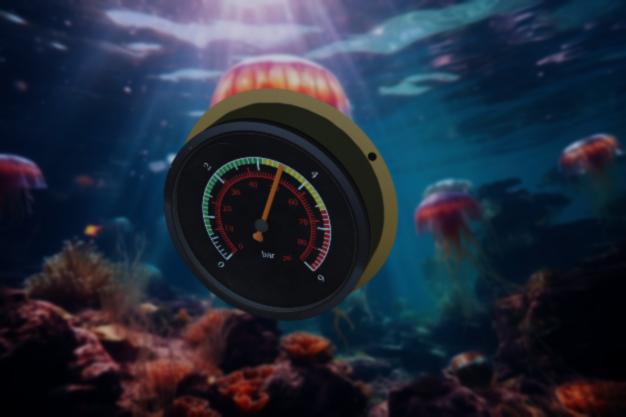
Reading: 3.5 bar
